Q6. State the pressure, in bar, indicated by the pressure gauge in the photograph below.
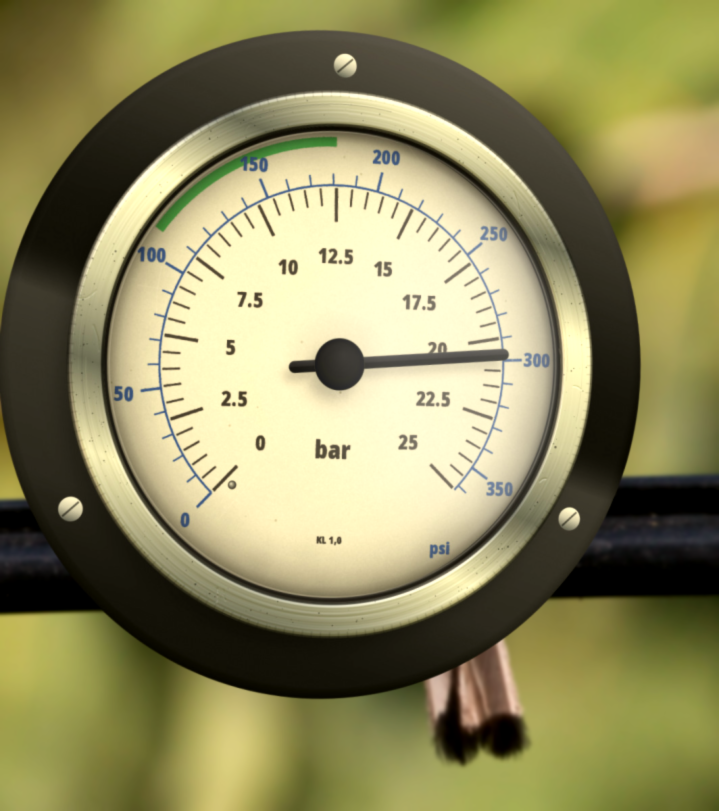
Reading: 20.5 bar
